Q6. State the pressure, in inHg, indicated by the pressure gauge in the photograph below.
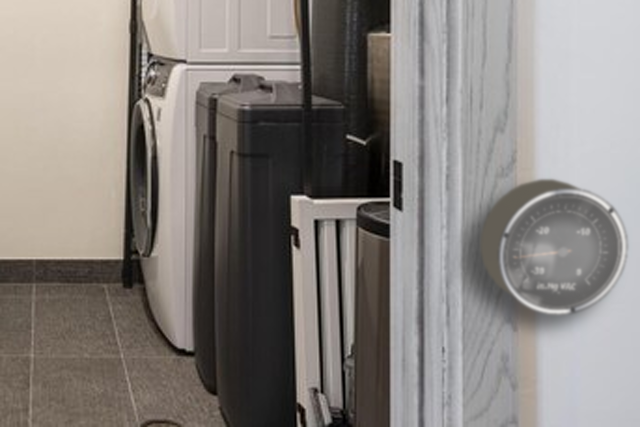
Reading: -26 inHg
